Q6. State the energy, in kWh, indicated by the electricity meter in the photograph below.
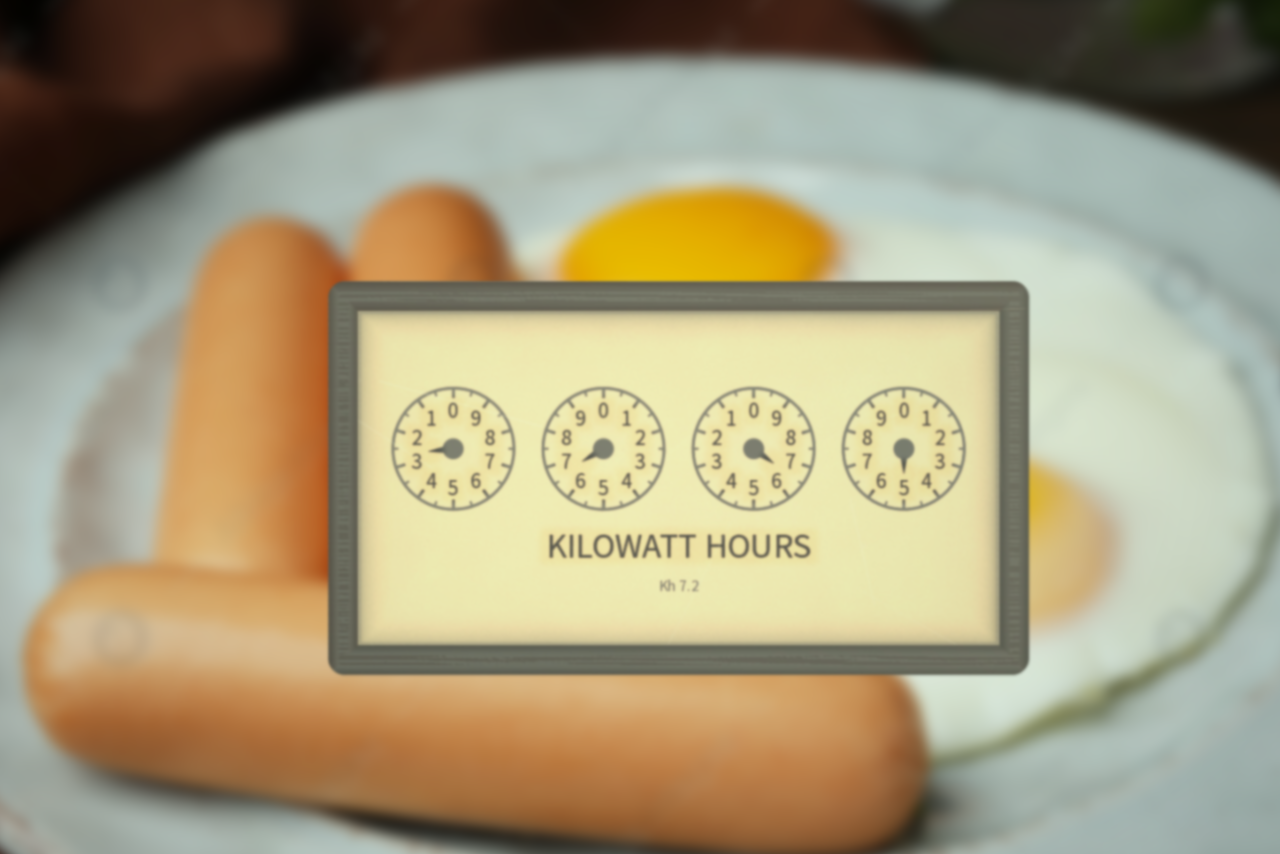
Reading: 2665 kWh
